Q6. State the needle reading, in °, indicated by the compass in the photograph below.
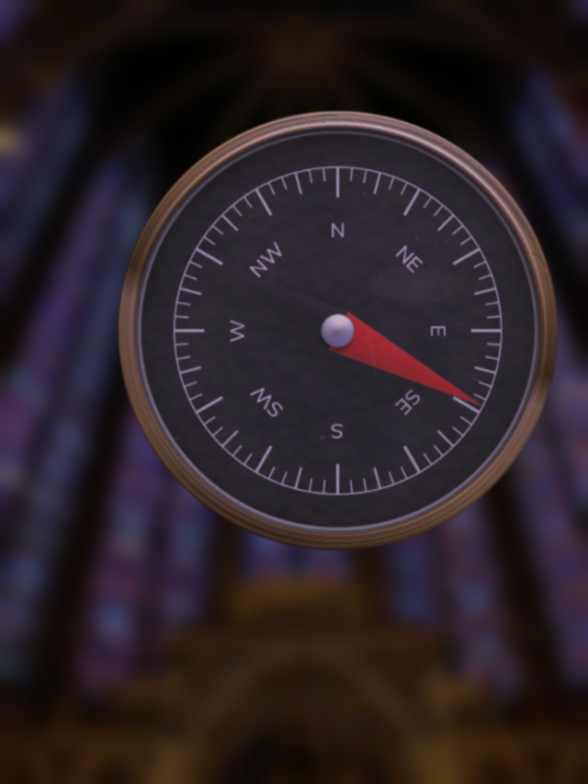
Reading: 117.5 °
